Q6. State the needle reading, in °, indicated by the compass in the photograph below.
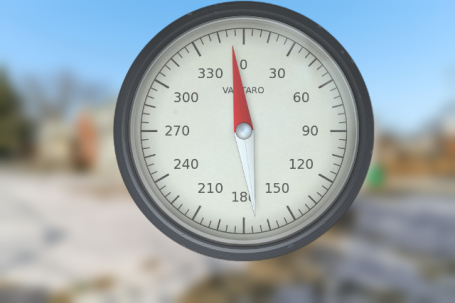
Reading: 352.5 °
